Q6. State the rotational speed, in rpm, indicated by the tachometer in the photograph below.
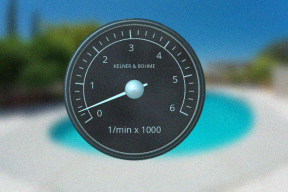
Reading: 300 rpm
